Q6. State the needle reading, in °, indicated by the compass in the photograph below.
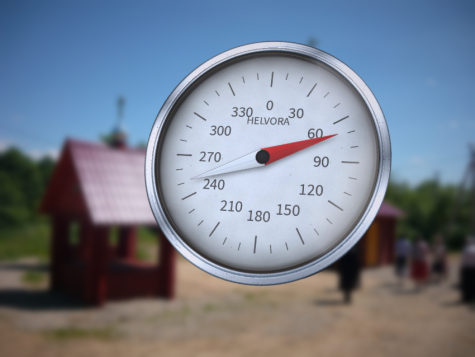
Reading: 70 °
